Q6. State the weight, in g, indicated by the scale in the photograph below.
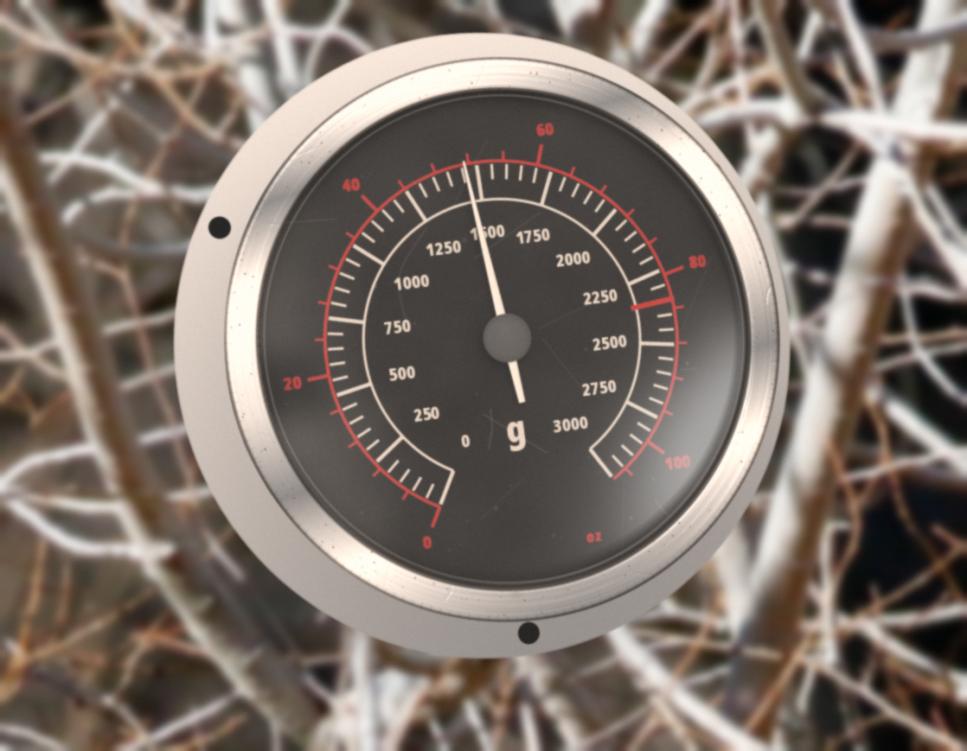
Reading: 1450 g
